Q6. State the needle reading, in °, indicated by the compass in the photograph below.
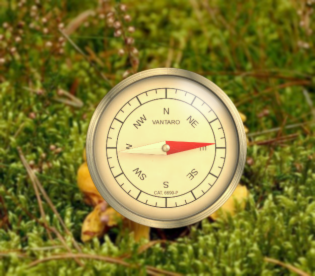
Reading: 85 °
